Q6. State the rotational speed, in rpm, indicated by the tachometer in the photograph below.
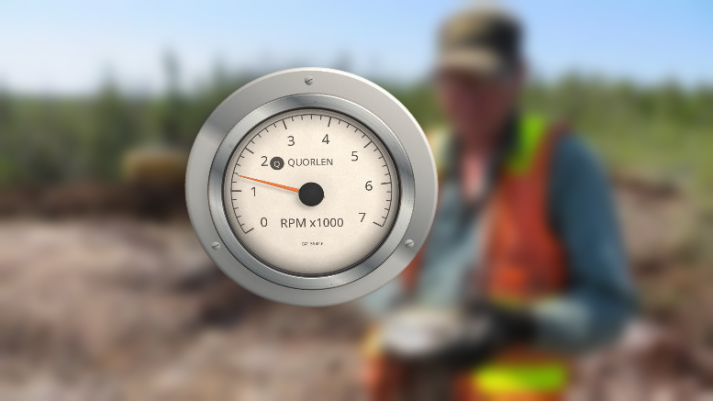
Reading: 1400 rpm
